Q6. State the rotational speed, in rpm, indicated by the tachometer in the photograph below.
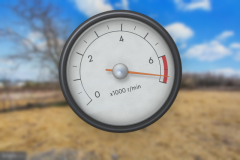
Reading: 6750 rpm
